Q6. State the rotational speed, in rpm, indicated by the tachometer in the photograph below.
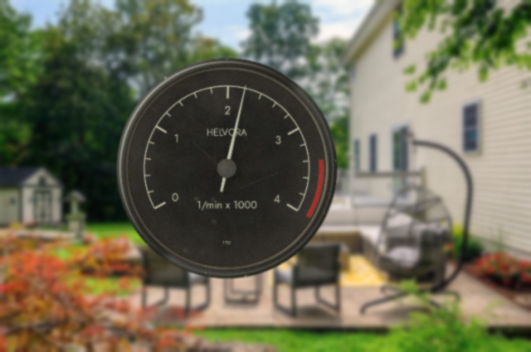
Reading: 2200 rpm
